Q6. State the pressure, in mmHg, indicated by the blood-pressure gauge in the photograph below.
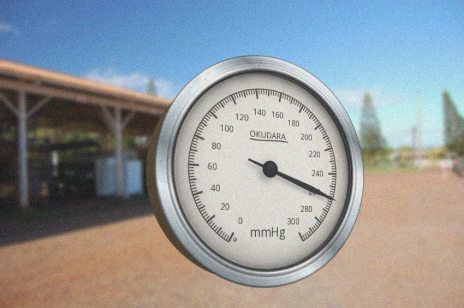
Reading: 260 mmHg
